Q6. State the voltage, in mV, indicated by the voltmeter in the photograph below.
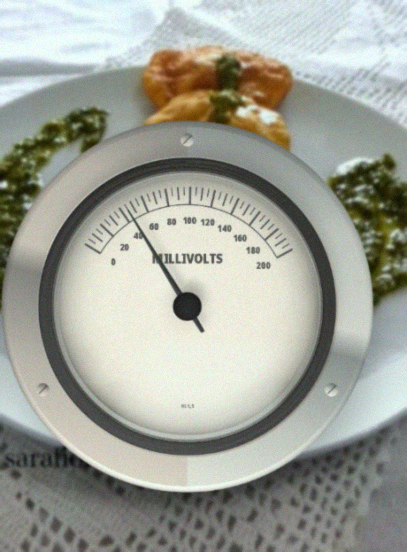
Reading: 45 mV
